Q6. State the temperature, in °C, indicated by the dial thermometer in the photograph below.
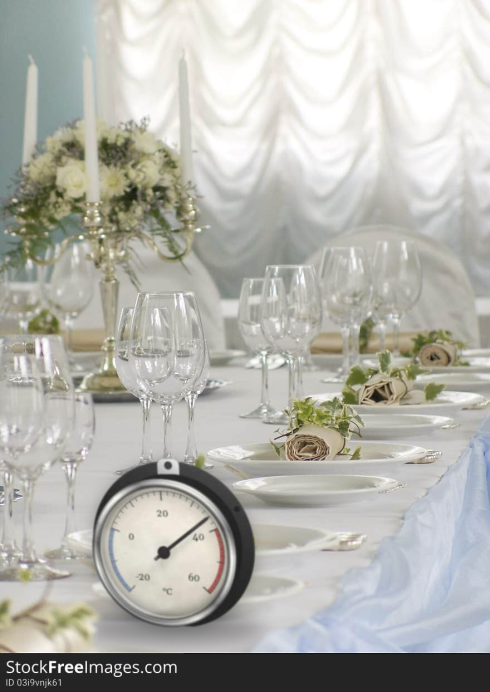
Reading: 36 °C
